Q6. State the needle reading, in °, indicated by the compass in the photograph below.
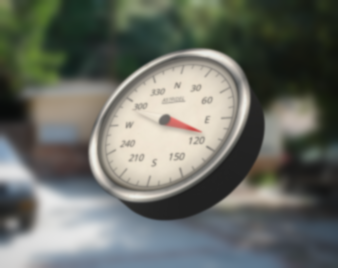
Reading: 110 °
